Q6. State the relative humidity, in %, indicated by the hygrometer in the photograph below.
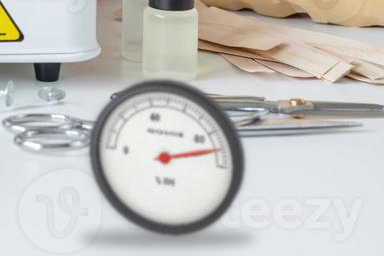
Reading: 90 %
